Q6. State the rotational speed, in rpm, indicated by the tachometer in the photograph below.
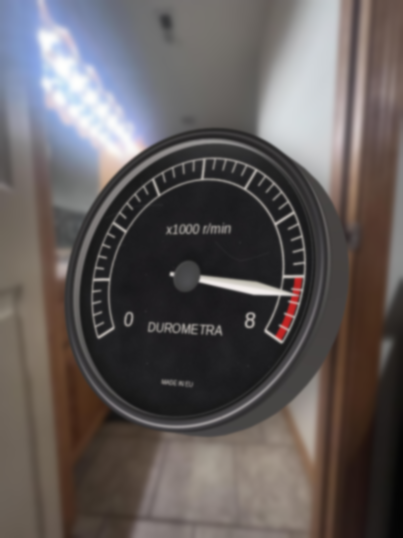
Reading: 7300 rpm
